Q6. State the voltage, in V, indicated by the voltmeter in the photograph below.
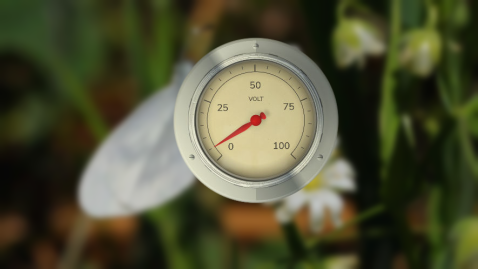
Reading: 5 V
